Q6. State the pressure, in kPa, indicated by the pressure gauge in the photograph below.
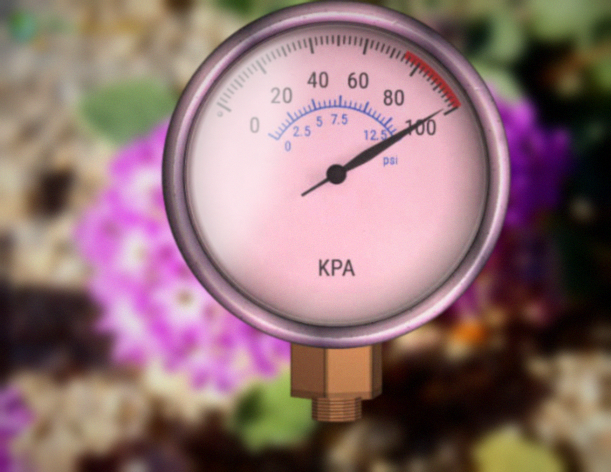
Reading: 98 kPa
